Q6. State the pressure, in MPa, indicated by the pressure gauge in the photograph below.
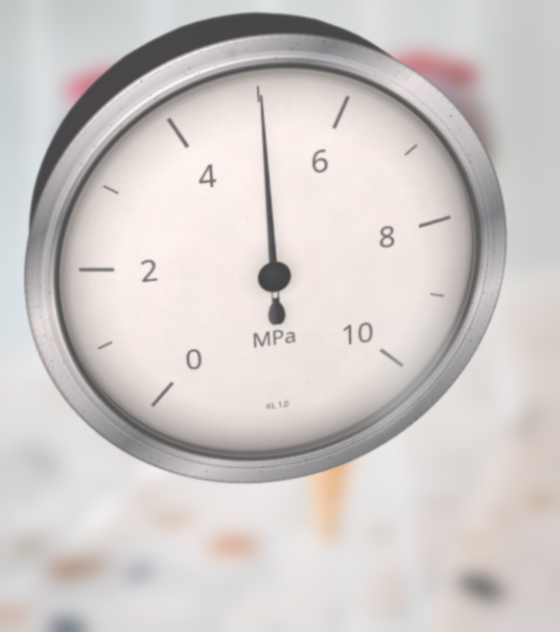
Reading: 5 MPa
